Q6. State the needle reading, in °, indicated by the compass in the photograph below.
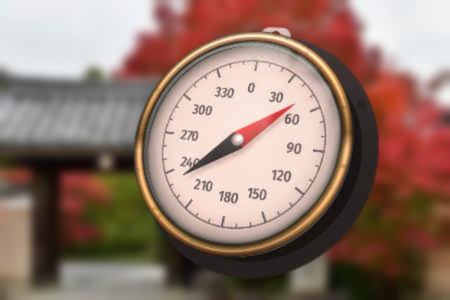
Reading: 50 °
